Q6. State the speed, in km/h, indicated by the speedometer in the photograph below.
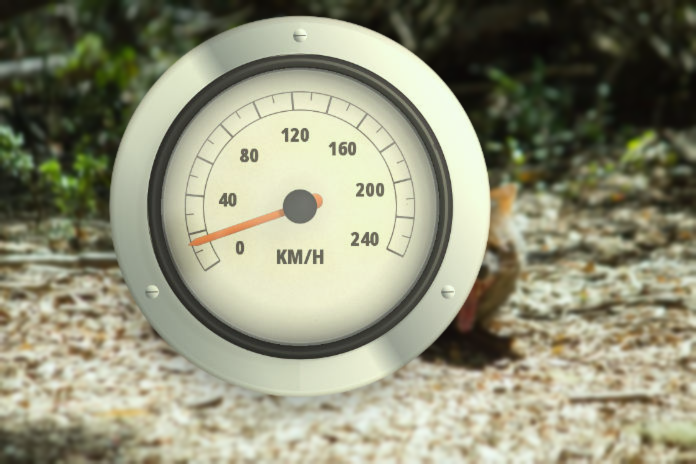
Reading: 15 km/h
